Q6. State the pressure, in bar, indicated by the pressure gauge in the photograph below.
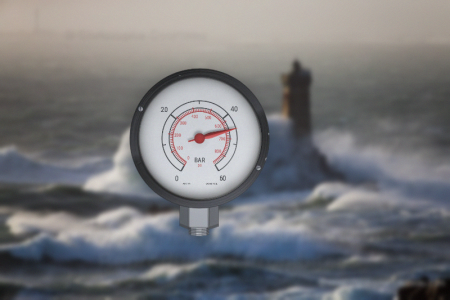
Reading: 45 bar
